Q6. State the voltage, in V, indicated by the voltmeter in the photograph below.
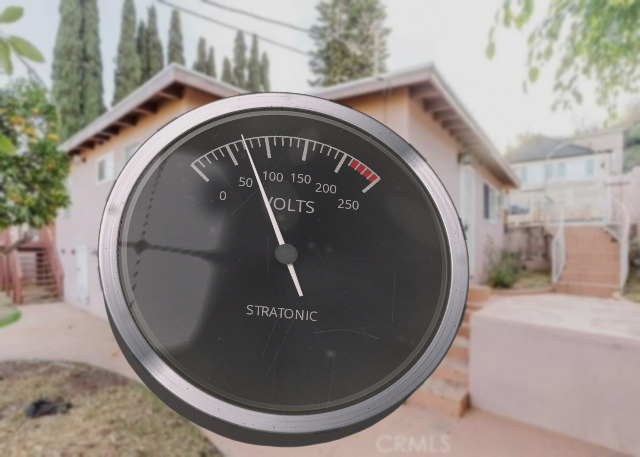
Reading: 70 V
